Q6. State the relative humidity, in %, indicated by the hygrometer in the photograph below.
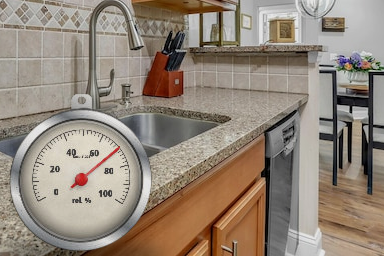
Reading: 70 %
